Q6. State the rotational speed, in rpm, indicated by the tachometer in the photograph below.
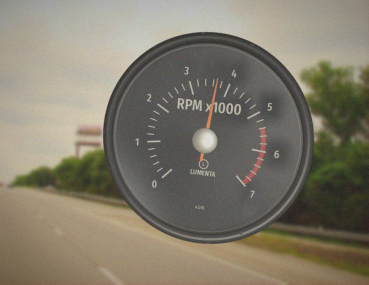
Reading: 3700 rpm
